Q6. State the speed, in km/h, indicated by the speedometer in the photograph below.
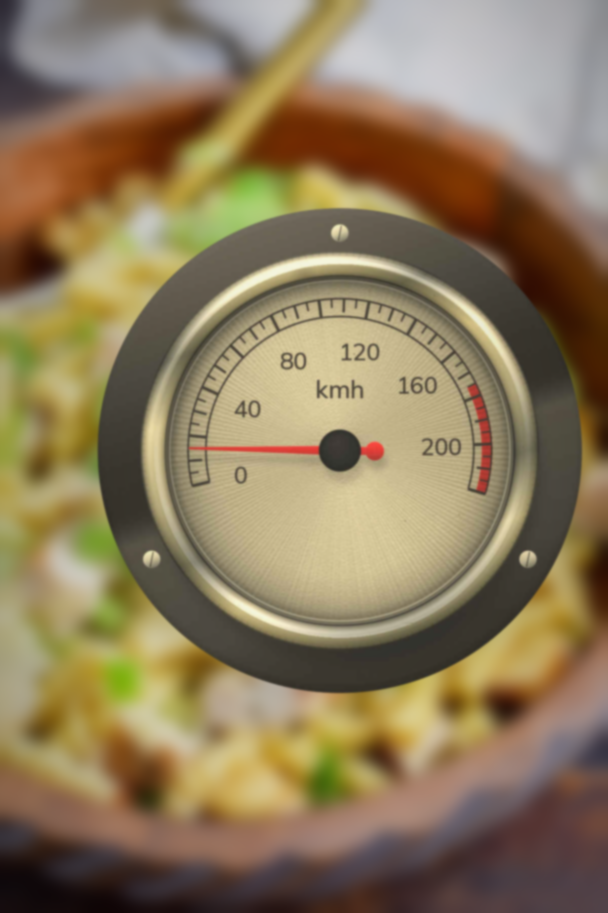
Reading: 15 km/h
